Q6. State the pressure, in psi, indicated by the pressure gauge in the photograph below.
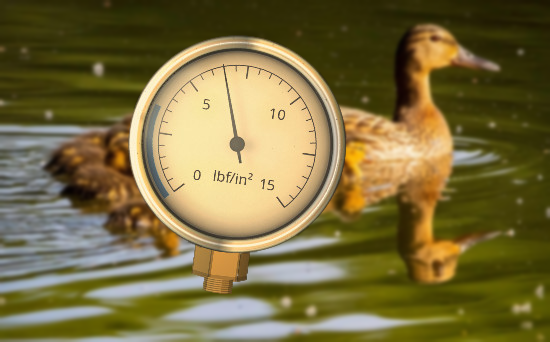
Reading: 6.5 psi
